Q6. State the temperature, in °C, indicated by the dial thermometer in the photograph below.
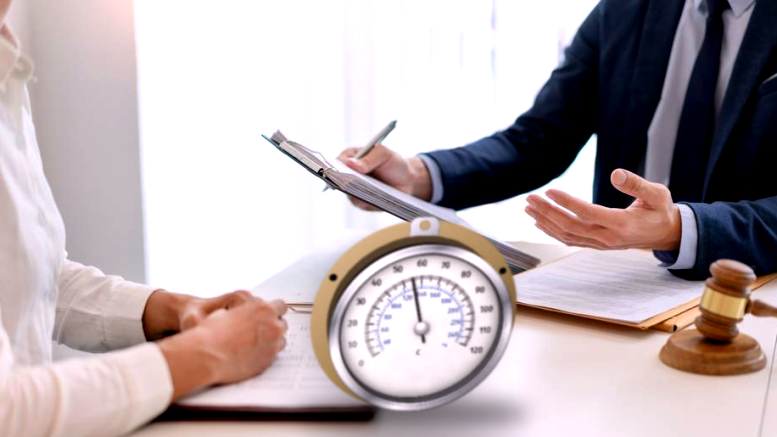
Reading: 55 °C
